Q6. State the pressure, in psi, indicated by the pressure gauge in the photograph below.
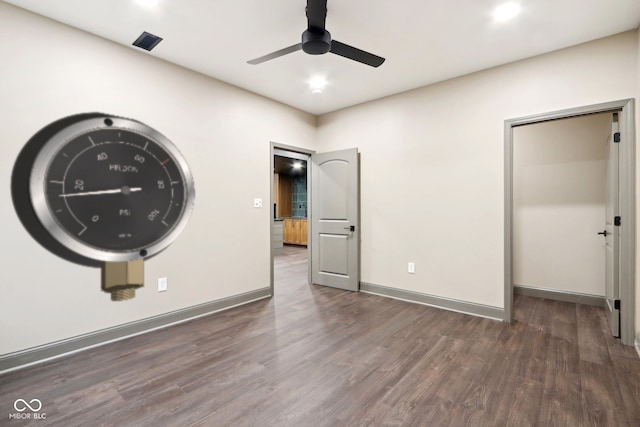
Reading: 15 psi
